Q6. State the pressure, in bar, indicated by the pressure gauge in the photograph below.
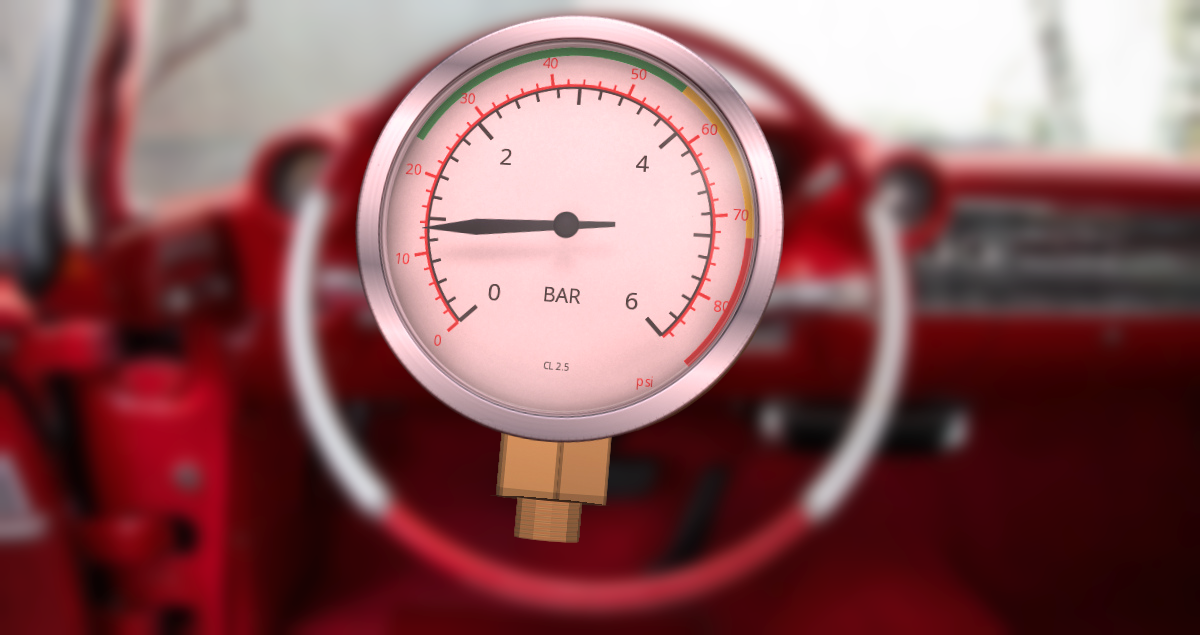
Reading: 0.9 bar
